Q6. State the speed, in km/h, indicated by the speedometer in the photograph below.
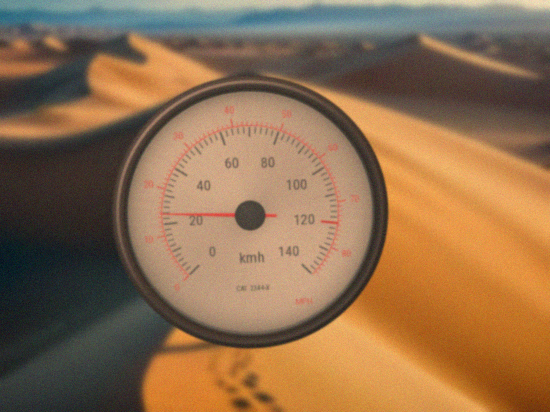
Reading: 24 km/h
